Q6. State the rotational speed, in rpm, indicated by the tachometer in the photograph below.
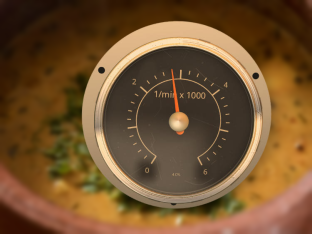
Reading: 2800 rpm
